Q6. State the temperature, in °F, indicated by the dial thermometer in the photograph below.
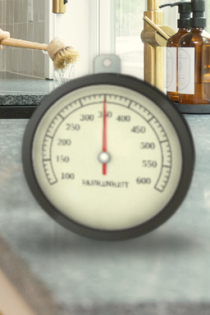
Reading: 350 °F
